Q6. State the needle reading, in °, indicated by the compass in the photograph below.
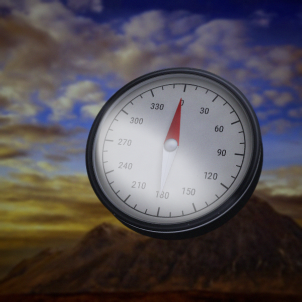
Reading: 0 °
